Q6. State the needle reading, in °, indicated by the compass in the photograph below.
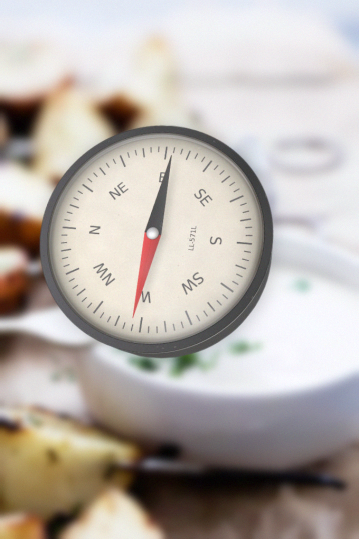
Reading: 275 °
